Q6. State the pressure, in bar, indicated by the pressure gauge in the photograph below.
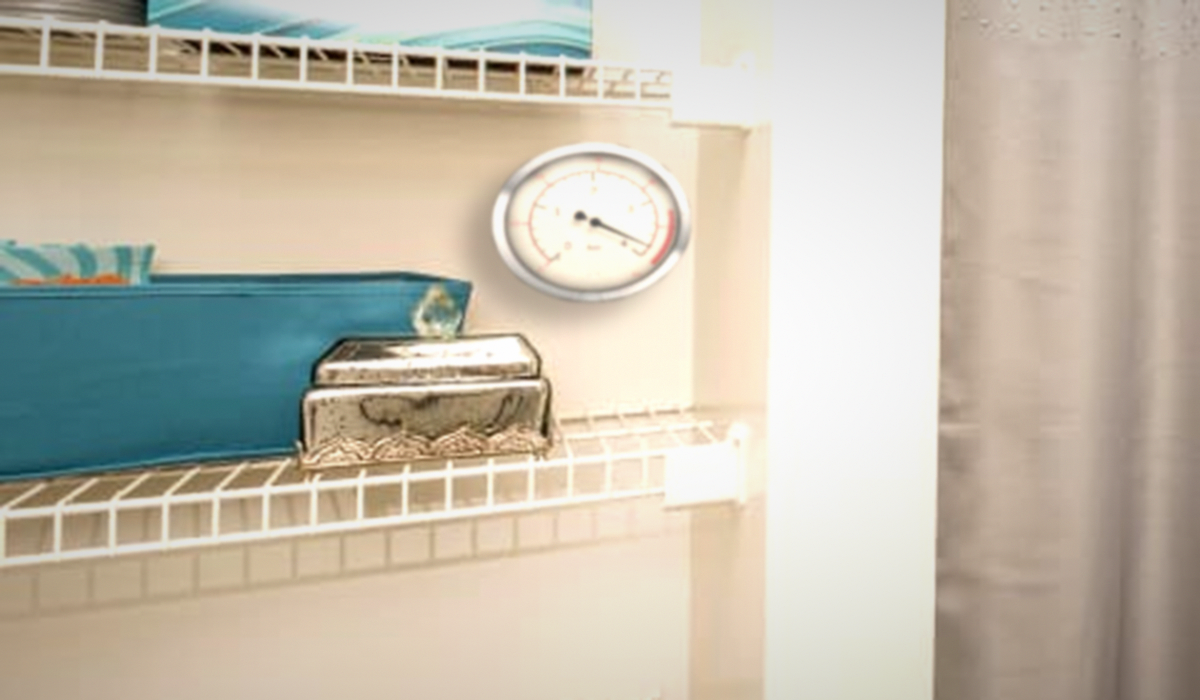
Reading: 3.8 bar
